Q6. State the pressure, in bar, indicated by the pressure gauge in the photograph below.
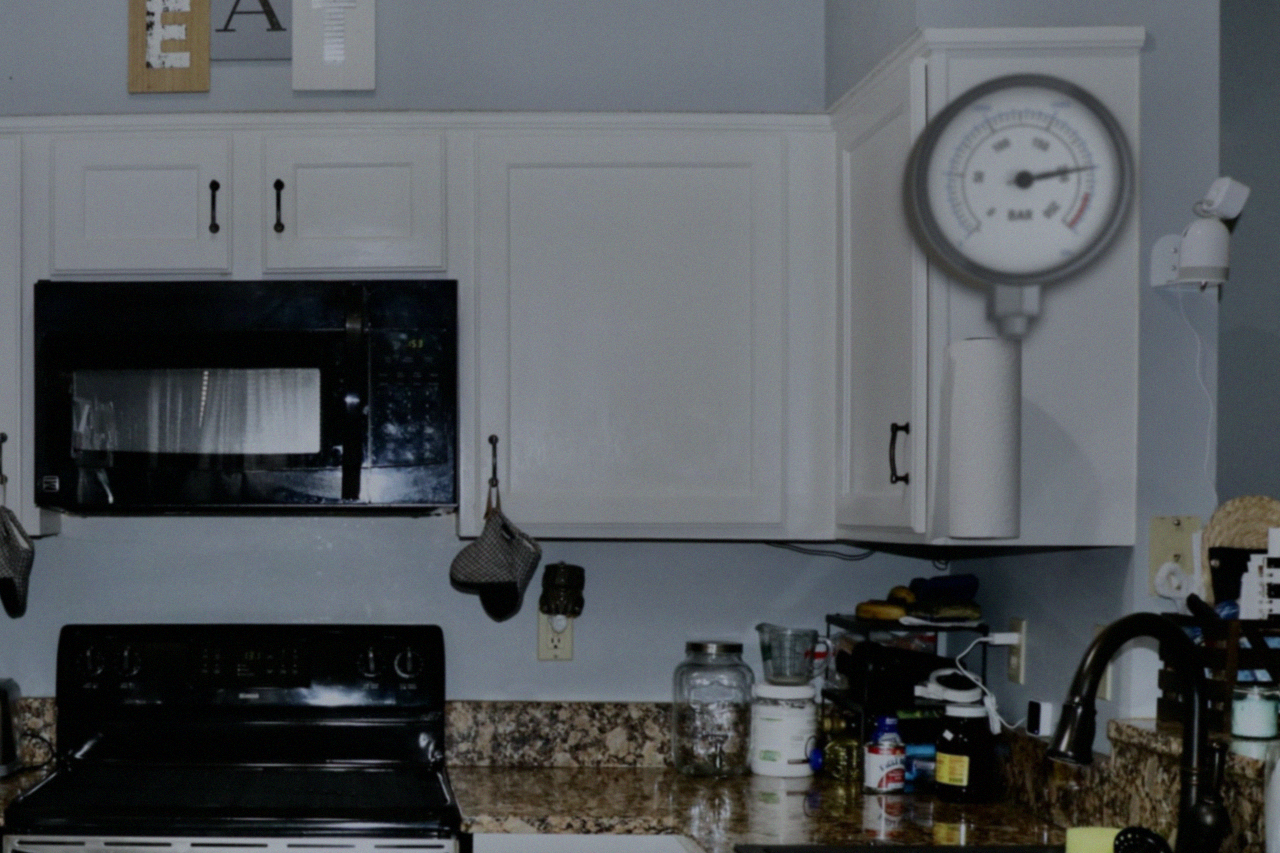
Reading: 200 bar
